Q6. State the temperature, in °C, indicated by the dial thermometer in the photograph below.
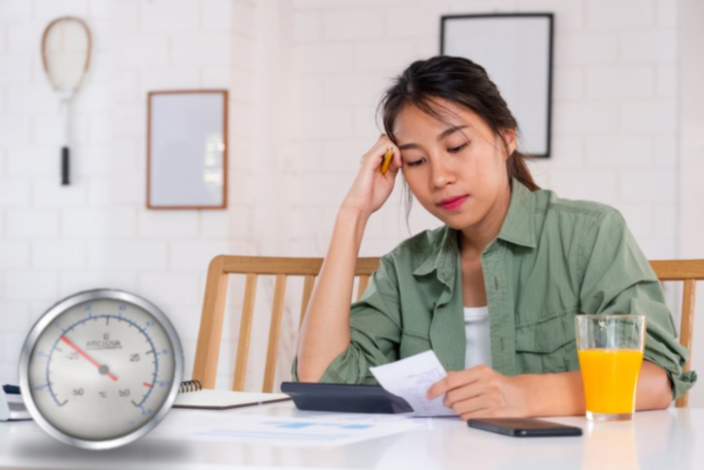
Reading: -20 °C
